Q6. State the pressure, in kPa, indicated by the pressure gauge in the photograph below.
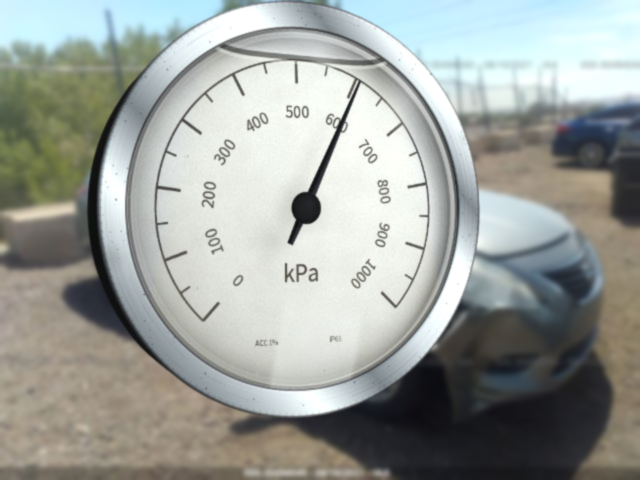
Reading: 600 kPa
